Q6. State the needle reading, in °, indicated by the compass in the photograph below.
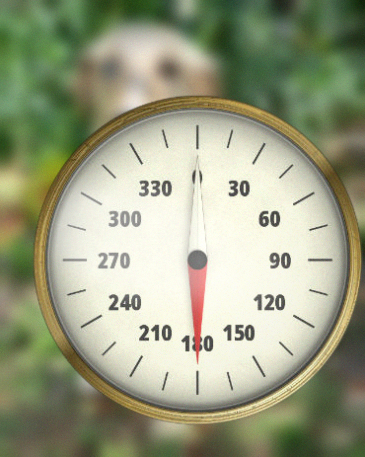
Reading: 180 °
